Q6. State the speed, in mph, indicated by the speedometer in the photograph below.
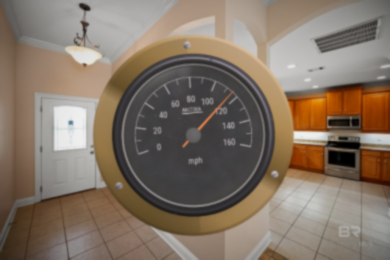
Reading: 115 mph
